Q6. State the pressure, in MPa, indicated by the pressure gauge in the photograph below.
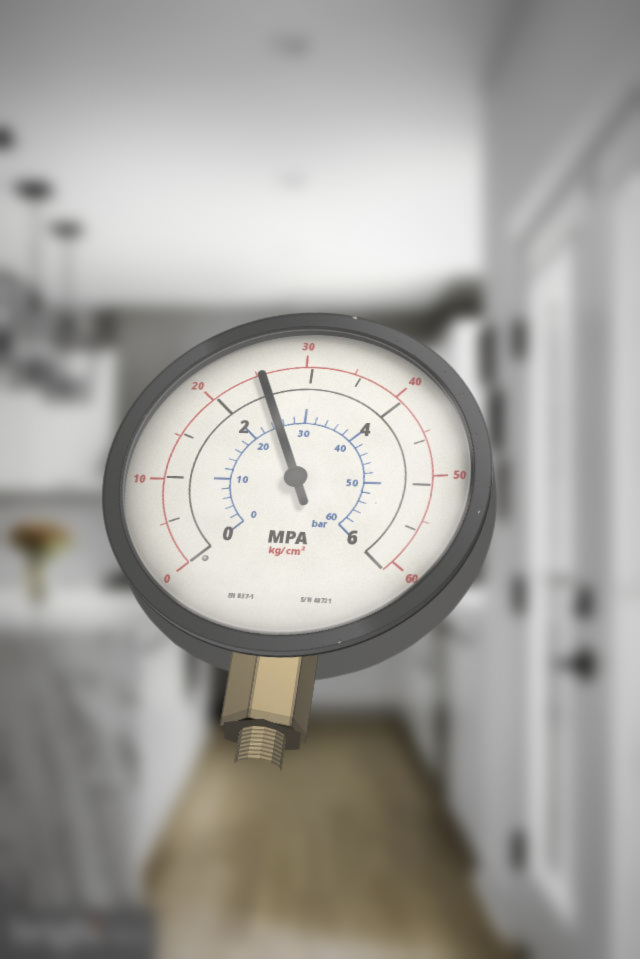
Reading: 2.5 MPa
